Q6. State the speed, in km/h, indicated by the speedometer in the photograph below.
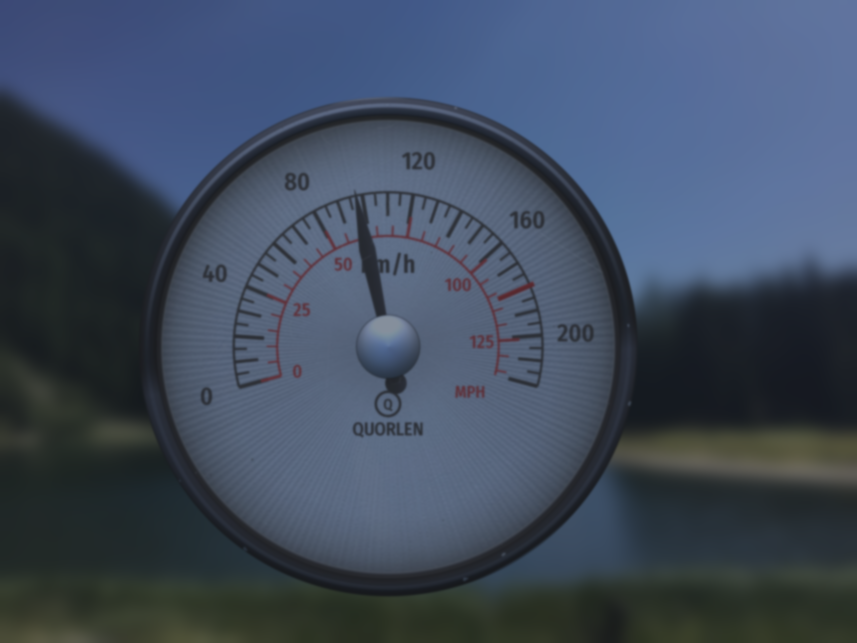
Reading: 97.5 km/h
